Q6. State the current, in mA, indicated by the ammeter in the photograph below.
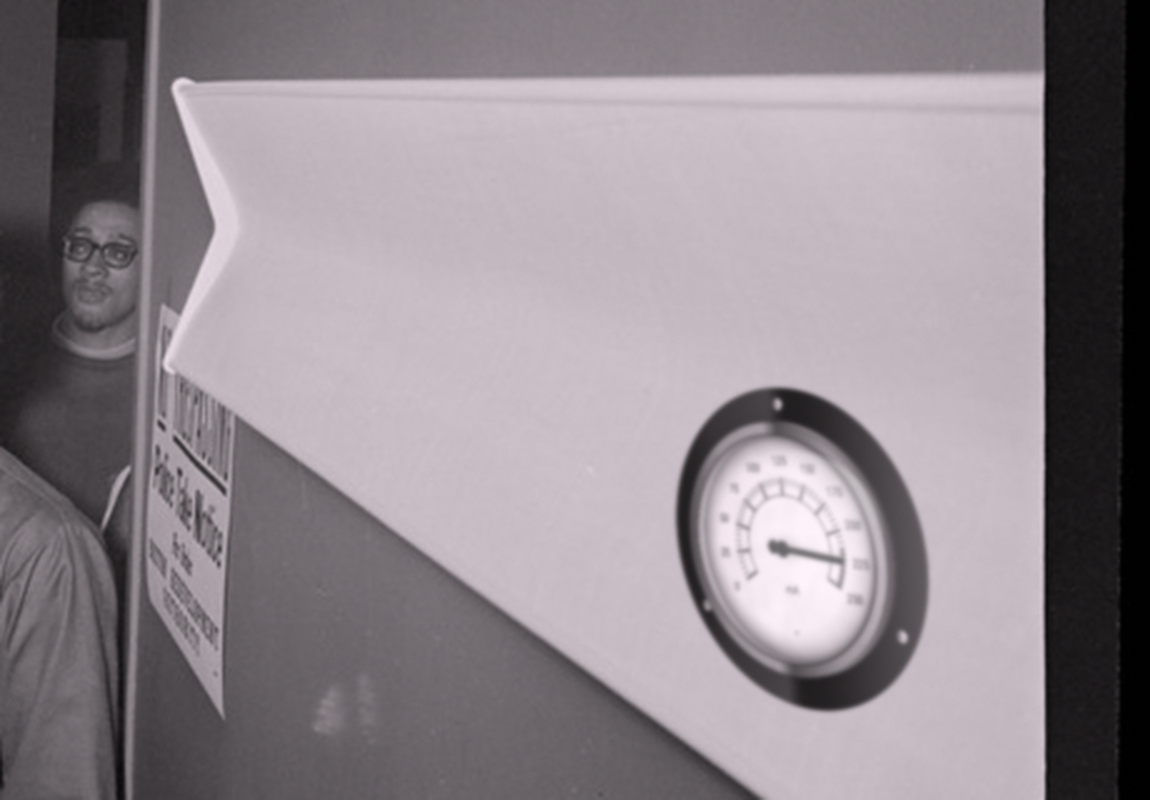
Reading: 225 mA
